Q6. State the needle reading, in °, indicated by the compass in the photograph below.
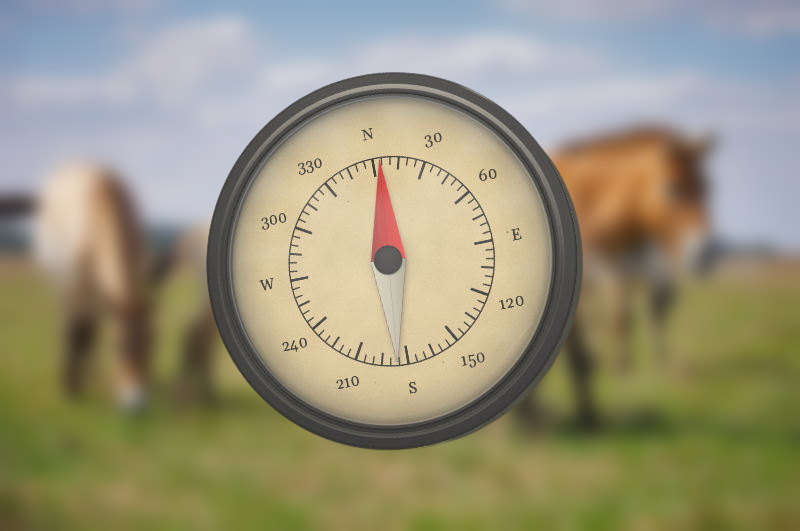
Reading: 5 °
